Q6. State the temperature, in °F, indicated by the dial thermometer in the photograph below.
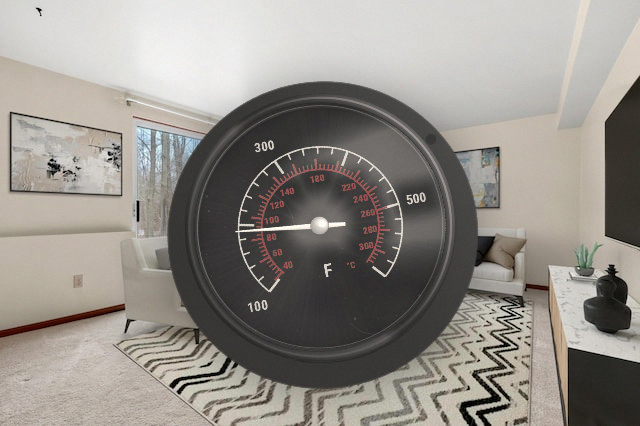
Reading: 190 °F
